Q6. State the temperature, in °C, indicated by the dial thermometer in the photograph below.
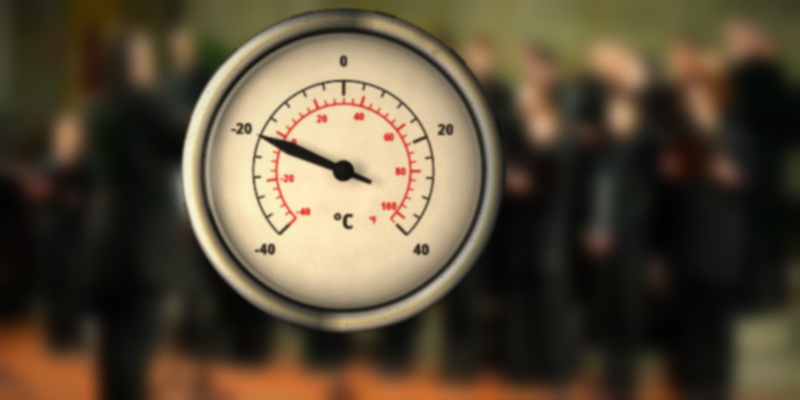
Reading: -20 °C
